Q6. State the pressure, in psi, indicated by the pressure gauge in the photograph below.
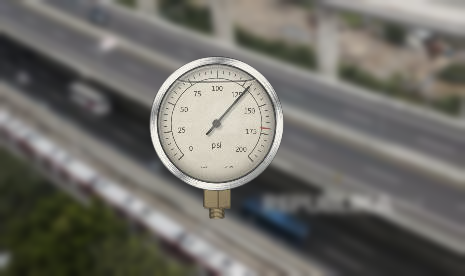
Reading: 130 psi
